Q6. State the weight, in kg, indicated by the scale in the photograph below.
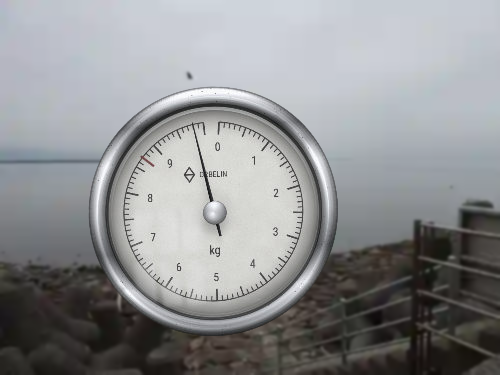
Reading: 9.8 kg
